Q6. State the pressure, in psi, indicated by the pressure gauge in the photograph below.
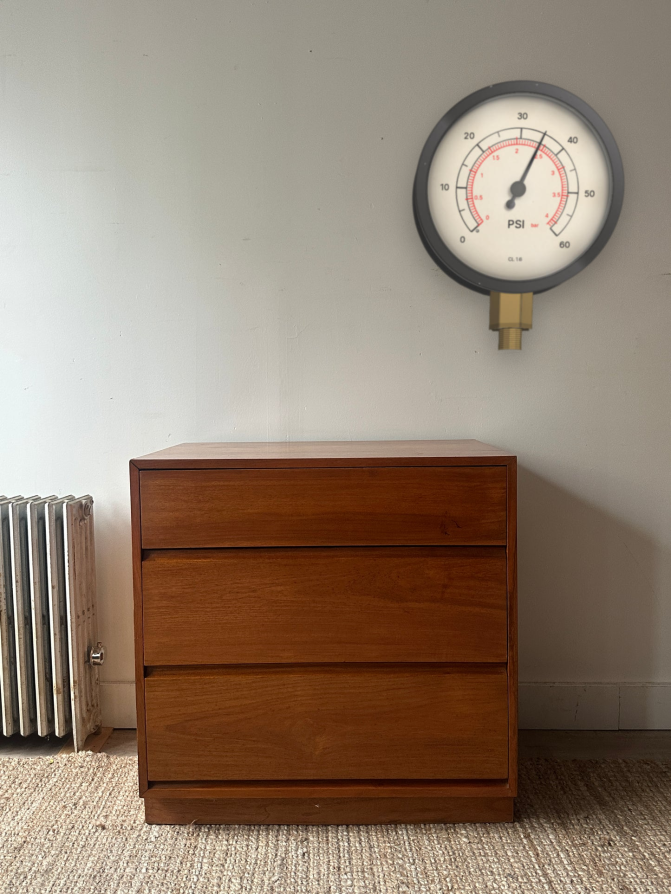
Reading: 35 psi
